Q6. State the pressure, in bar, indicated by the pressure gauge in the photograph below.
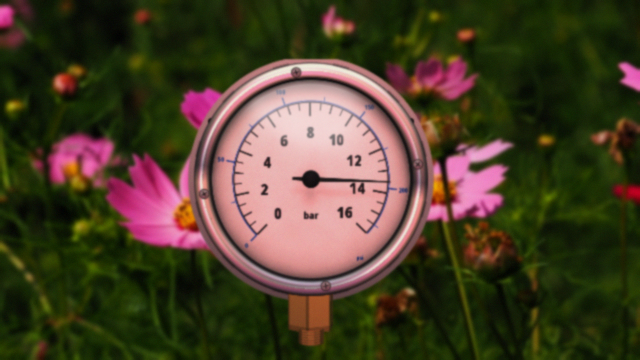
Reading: 13.5 bar
